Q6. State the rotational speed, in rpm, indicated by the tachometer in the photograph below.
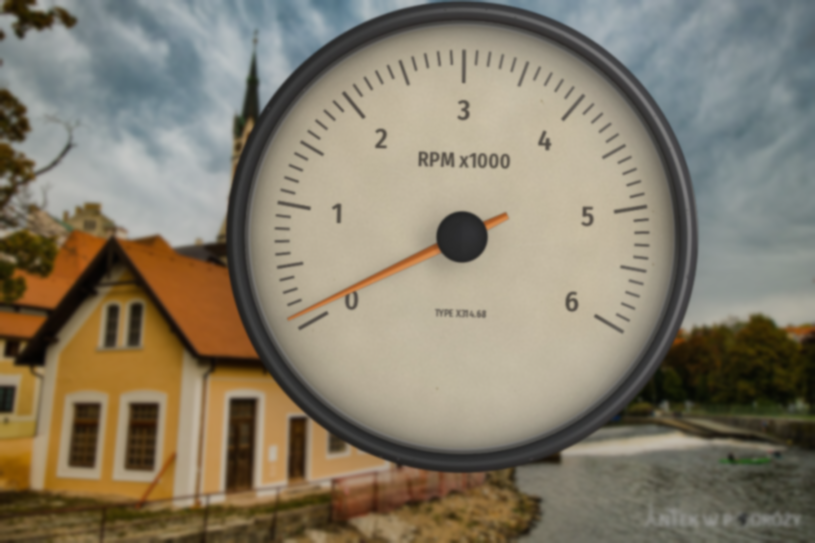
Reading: 100 rpm
